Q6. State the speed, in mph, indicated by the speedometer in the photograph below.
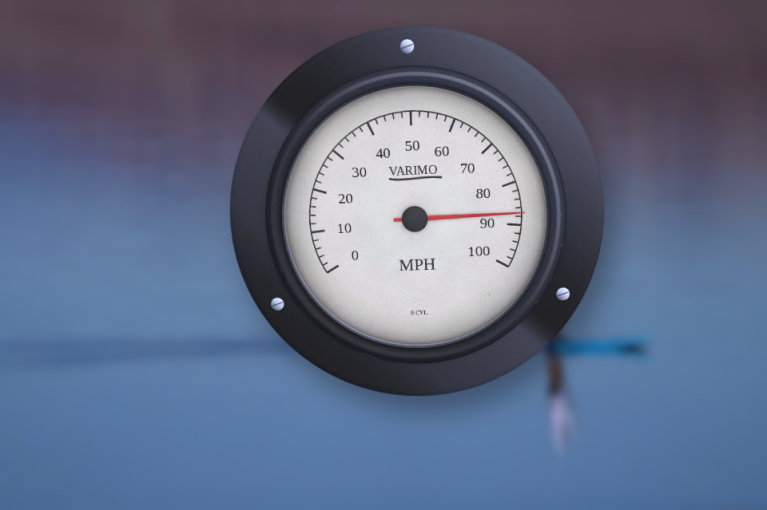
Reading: 87 mph
